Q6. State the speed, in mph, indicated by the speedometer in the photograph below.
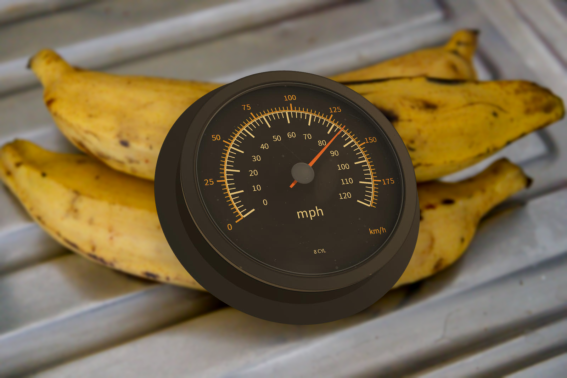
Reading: 84 mph
